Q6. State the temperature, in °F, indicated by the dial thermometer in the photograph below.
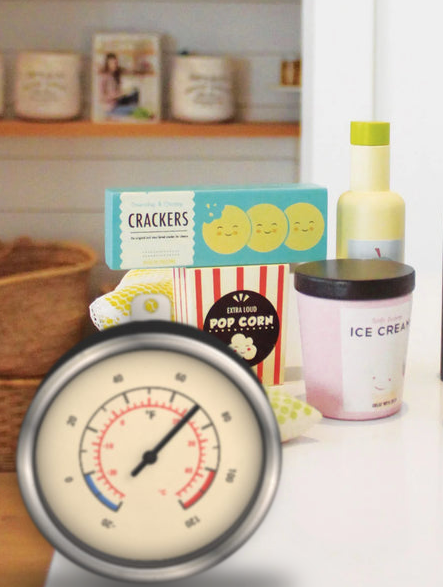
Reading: 70 °F
